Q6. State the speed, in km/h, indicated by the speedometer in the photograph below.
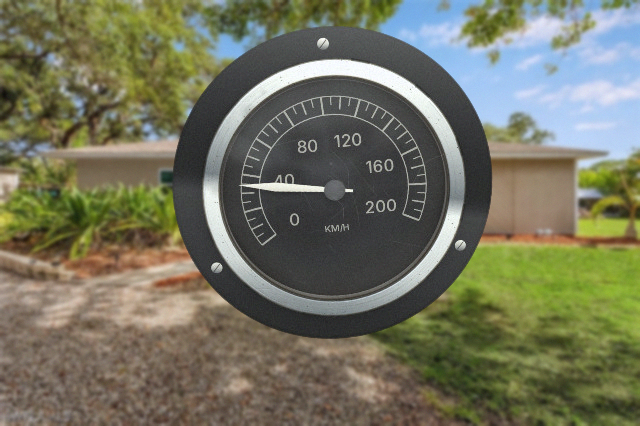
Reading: 35 km/h
